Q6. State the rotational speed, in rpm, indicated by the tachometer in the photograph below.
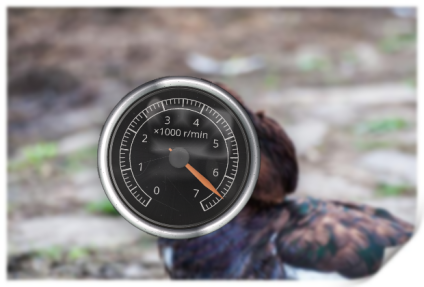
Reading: 6500 rpm
